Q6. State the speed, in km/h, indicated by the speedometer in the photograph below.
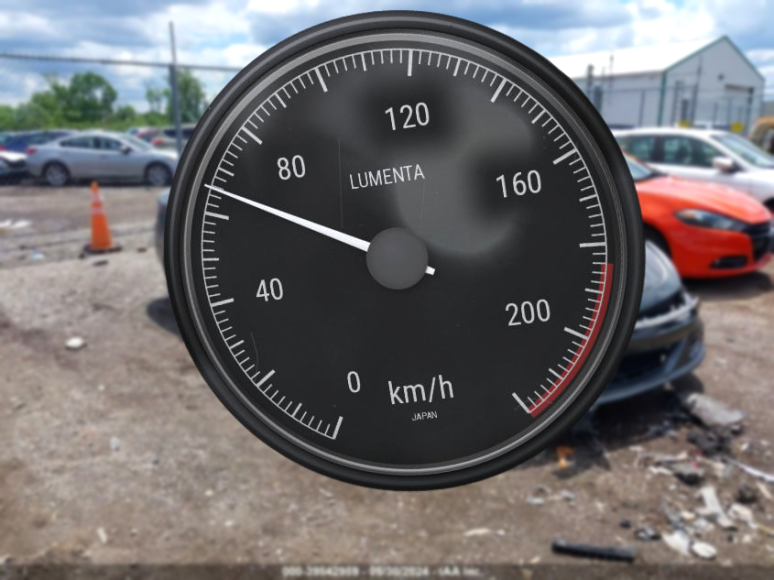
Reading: 66 km/h
